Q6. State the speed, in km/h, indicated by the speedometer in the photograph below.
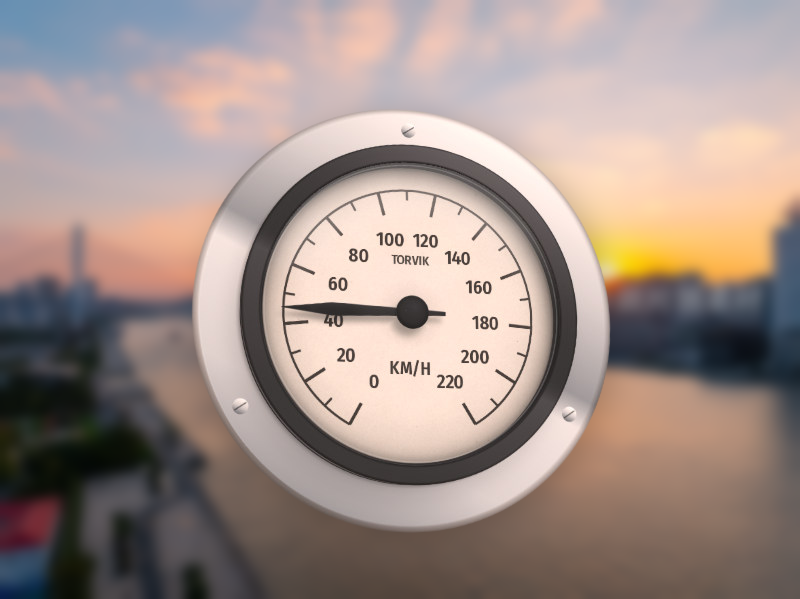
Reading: 45 km/h
